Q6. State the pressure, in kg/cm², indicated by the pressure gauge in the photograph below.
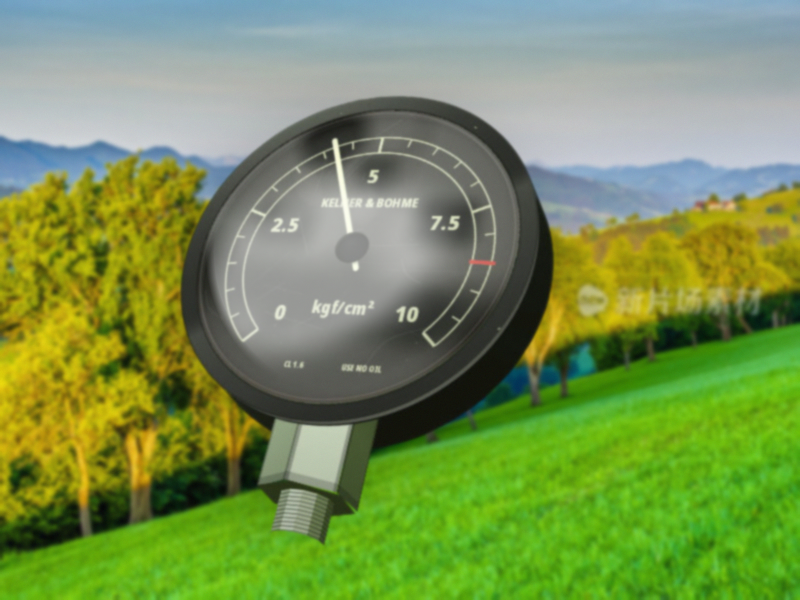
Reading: 4.25 kg/cm²
